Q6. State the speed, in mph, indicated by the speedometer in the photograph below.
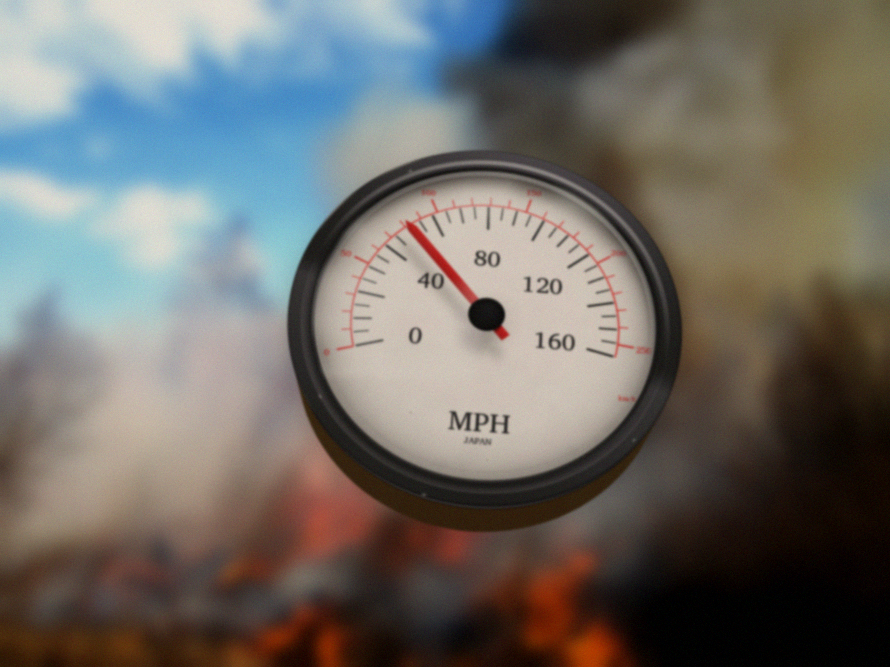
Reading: 50 mph
